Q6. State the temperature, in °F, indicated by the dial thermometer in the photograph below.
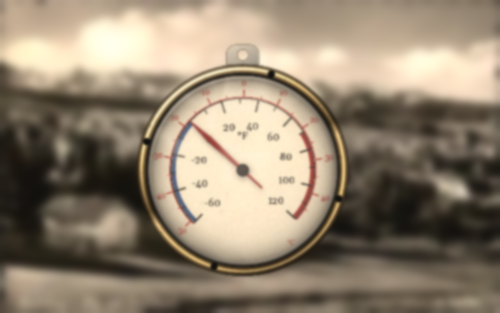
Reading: 0 °F
